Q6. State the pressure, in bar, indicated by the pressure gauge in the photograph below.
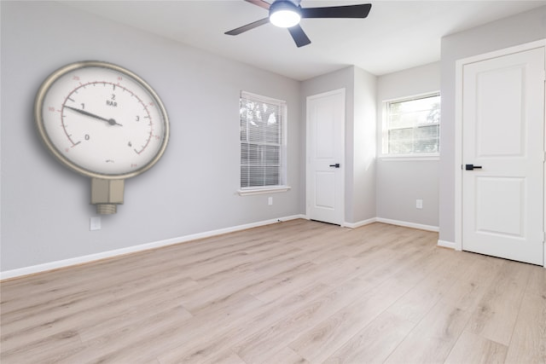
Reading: 0.8 bar
